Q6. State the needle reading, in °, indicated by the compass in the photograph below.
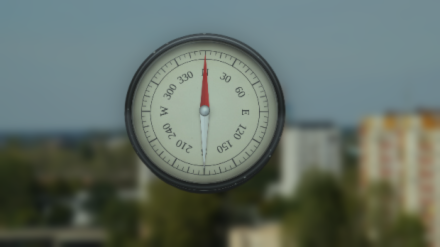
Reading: 0 °
